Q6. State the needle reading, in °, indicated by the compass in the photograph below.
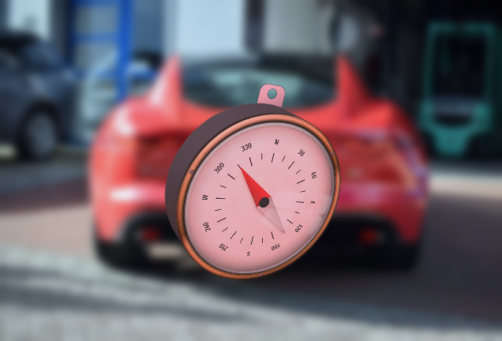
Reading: 315 °
